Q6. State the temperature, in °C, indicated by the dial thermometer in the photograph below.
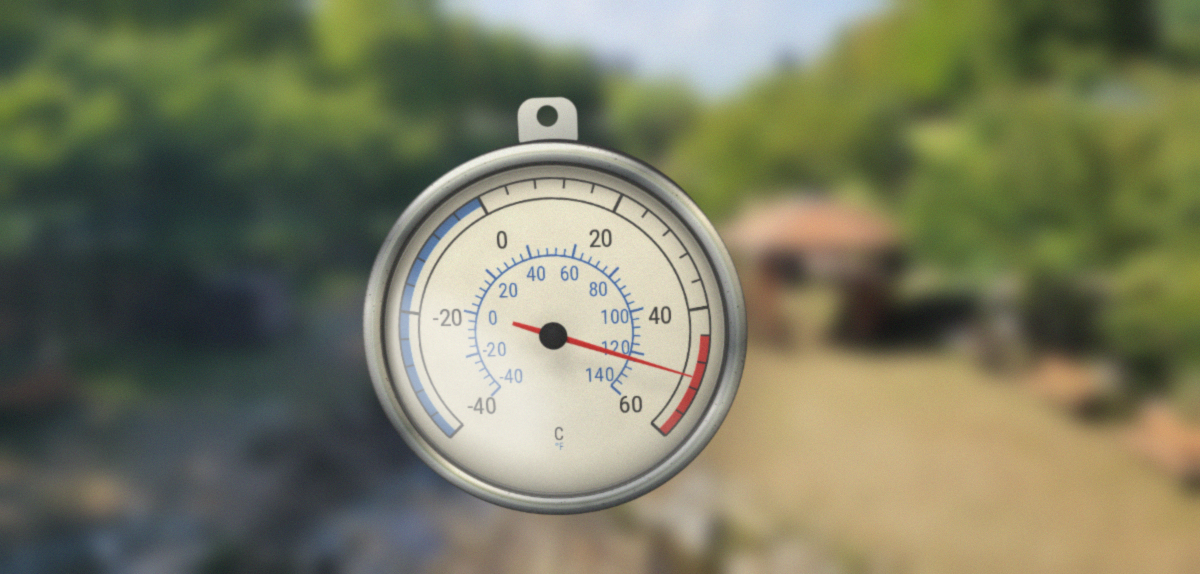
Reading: 50 °C
